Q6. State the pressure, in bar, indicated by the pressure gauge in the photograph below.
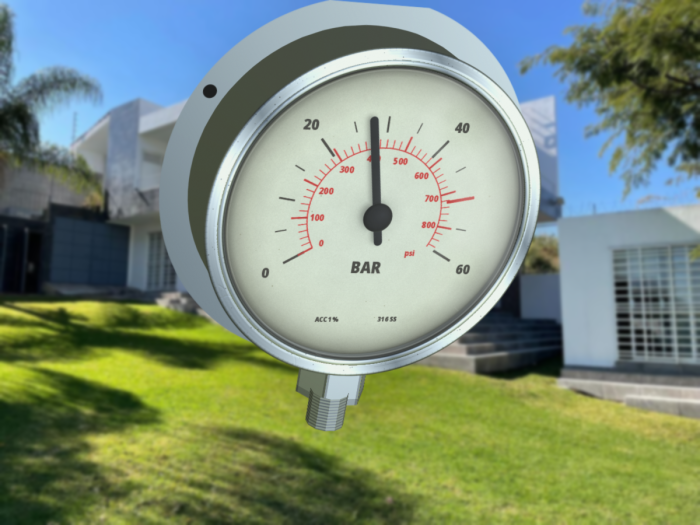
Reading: 27.5 bar
